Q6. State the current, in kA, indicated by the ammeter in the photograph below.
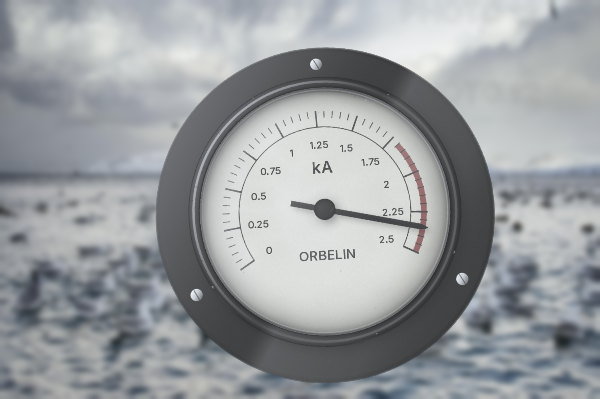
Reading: 2.35 kA
